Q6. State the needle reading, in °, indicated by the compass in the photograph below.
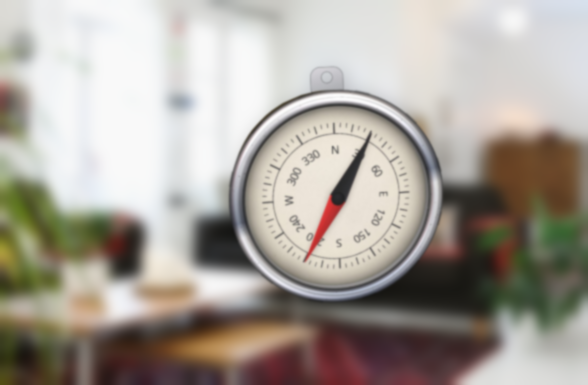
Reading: 210 °
